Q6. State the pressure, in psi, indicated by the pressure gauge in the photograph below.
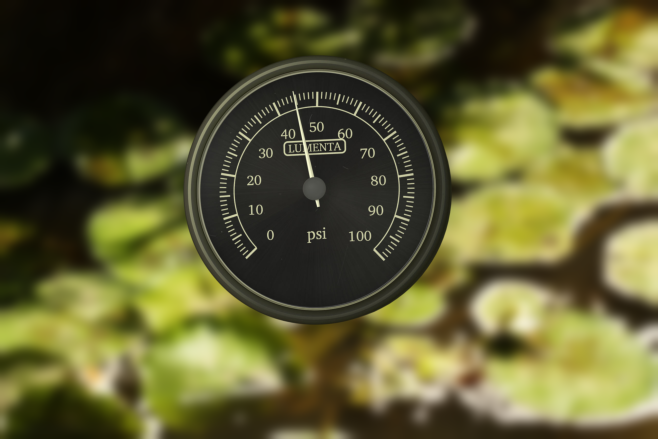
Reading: 45 psi
